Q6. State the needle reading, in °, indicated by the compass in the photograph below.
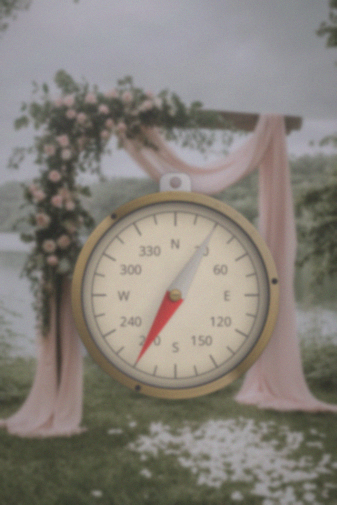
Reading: 210 °
